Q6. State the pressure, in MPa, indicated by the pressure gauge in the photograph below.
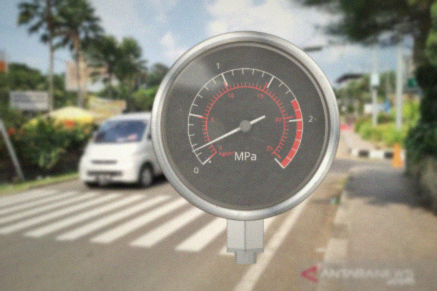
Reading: 0.15 MPa
